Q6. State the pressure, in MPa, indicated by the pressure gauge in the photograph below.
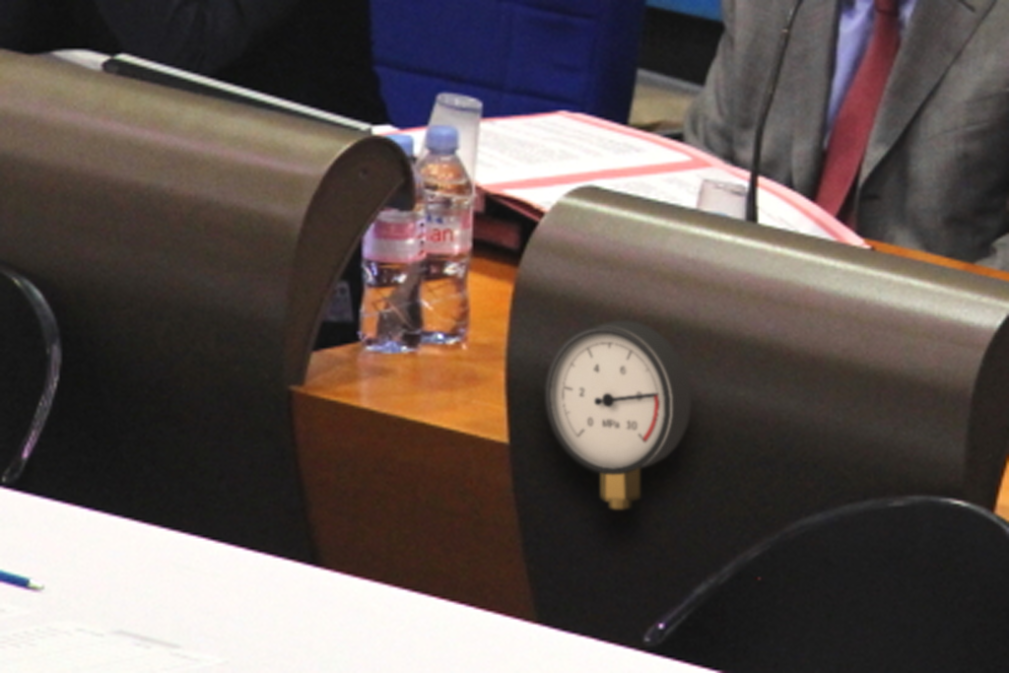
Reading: 8 MPa
